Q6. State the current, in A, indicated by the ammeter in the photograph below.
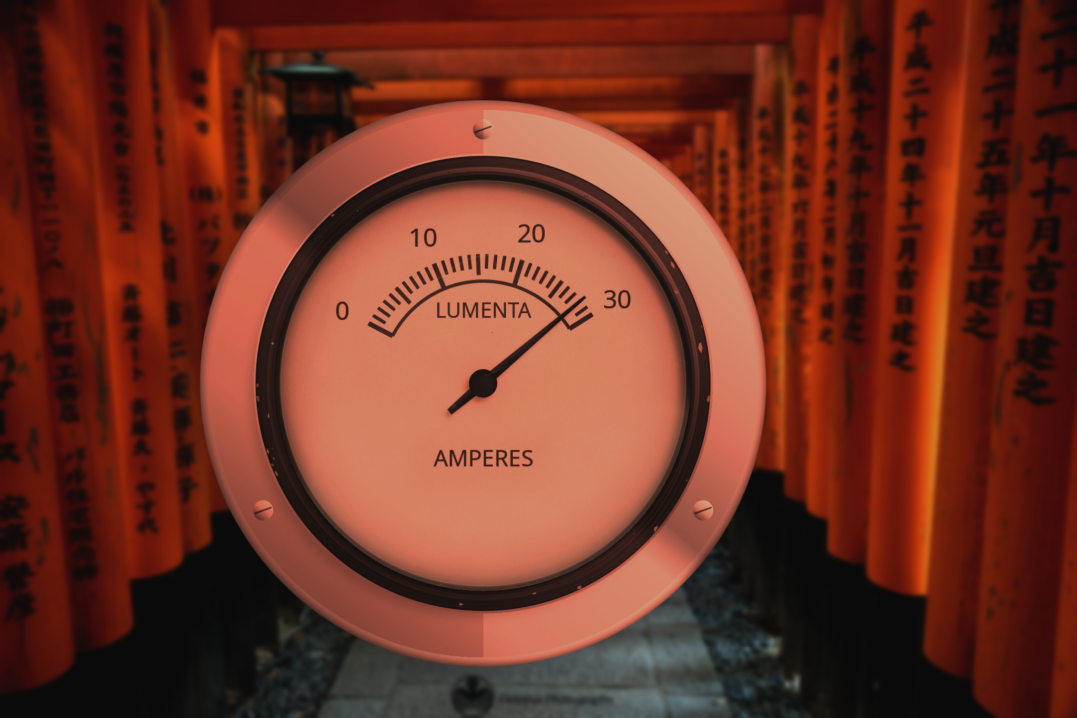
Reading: 28 A
